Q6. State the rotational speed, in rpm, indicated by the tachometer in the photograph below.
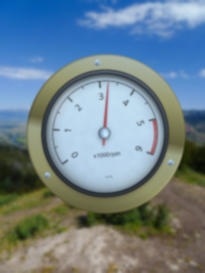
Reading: 3250 rpm
